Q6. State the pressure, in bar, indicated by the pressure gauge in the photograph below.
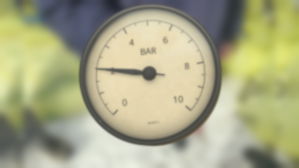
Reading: 2 bar
